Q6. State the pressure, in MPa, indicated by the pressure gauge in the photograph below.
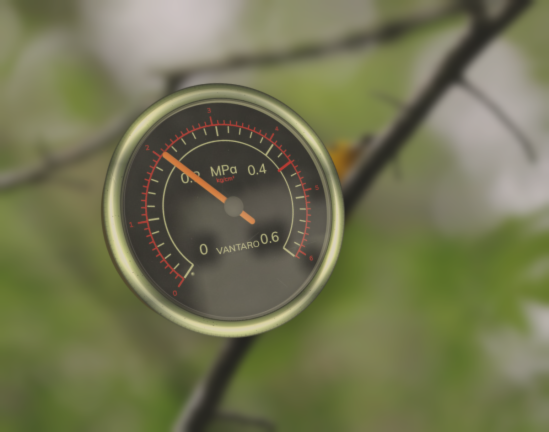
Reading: 0.2 MPa
